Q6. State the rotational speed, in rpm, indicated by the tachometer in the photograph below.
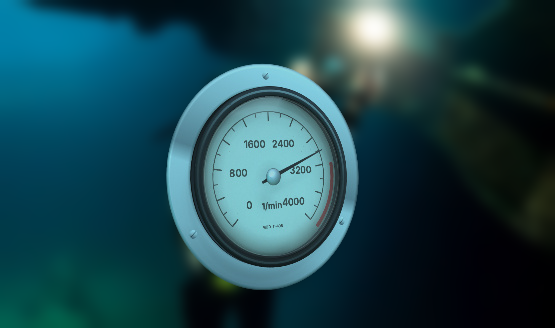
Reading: 3000 rpm
